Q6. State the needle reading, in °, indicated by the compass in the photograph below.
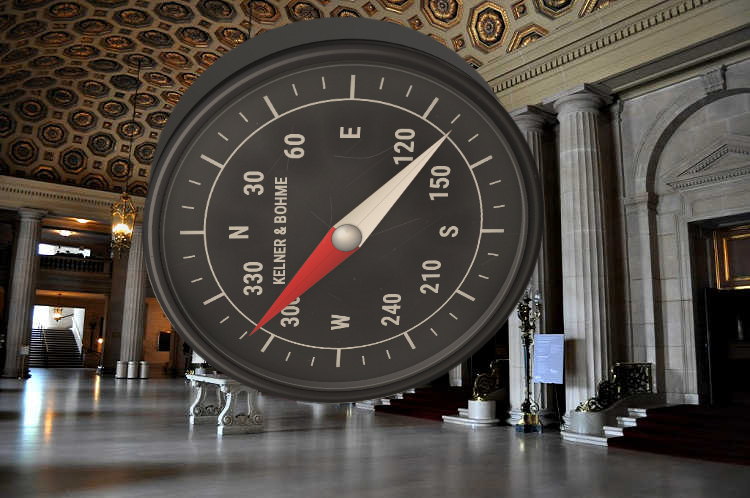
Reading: 310 °
